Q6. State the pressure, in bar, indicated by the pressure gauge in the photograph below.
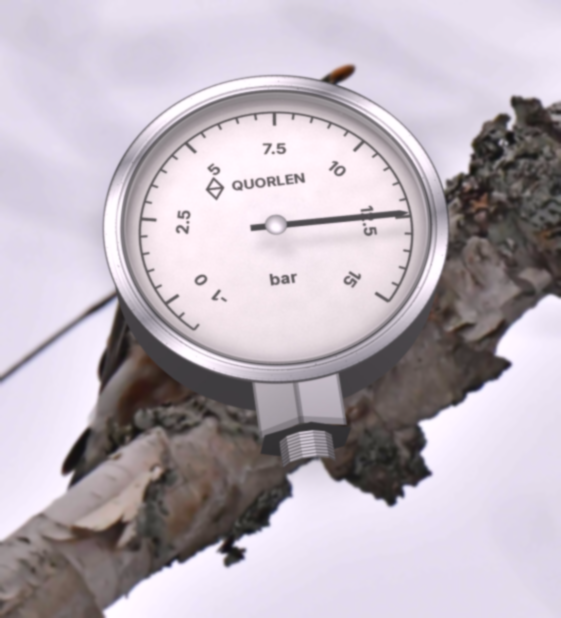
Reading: 12.5 bar
